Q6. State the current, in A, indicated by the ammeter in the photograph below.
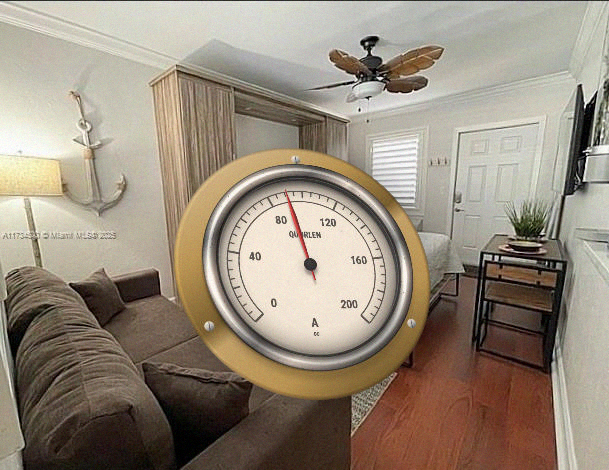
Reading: 90 A
